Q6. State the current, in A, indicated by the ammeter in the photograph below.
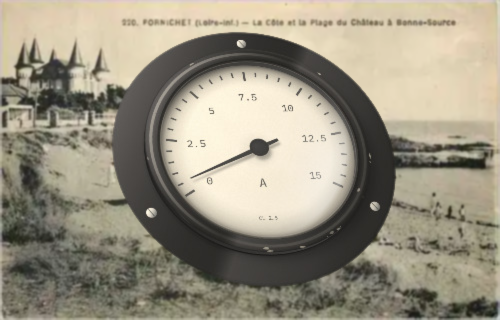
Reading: 0.5 A
